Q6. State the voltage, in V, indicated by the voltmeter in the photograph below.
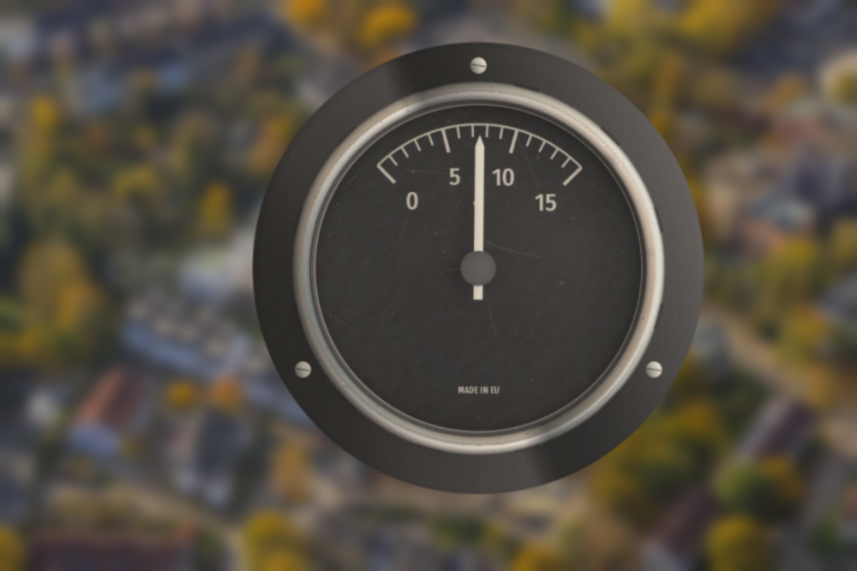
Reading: 7.5 V
